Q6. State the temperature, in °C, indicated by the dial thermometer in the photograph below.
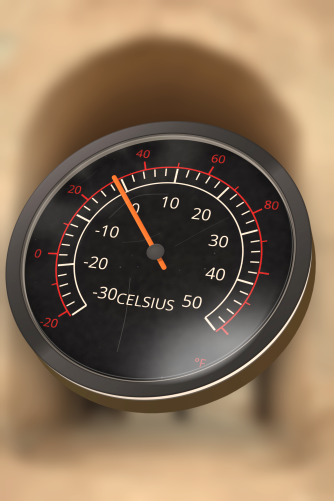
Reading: -1 °C
